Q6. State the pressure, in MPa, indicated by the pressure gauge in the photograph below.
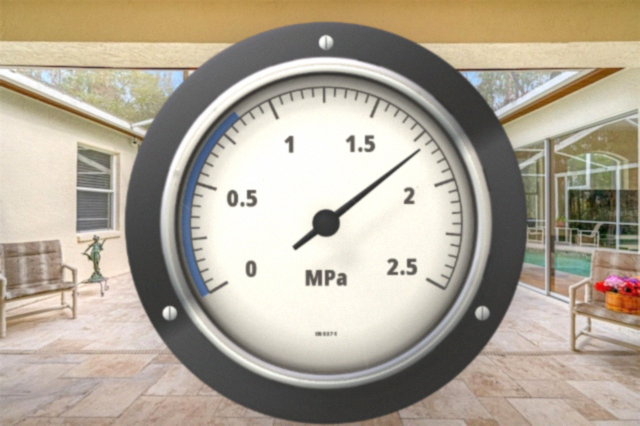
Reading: 1.8 MPa
